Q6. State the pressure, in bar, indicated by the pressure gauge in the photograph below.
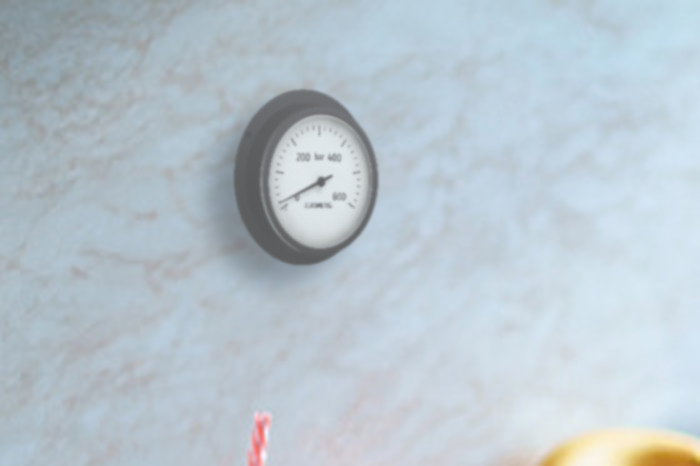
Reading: 20 bar
